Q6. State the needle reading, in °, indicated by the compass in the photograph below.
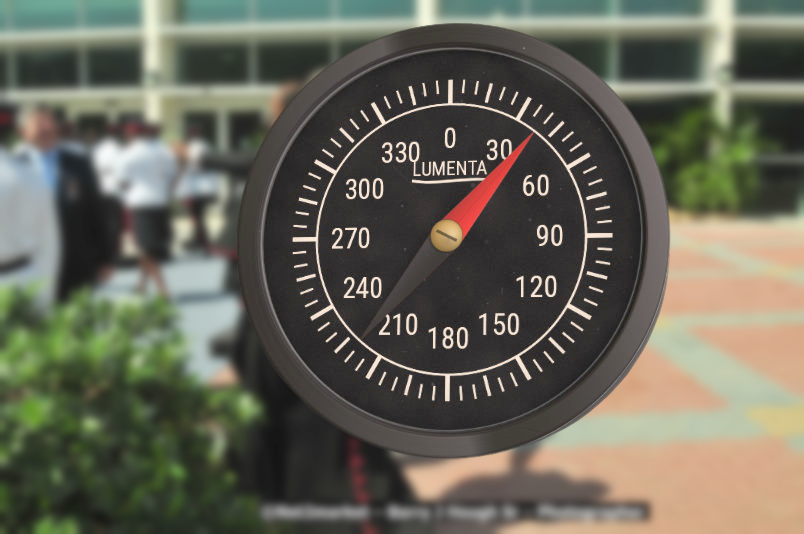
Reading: 40 °
